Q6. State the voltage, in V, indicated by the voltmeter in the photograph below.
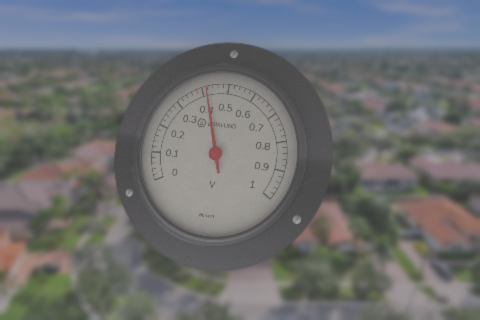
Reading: 0.42 V
